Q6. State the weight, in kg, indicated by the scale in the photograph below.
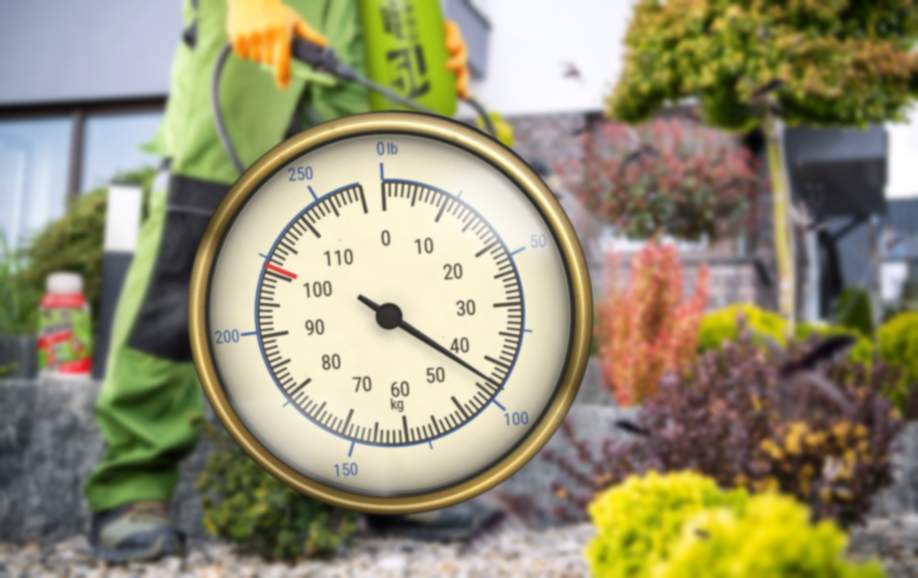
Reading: 43 kg
